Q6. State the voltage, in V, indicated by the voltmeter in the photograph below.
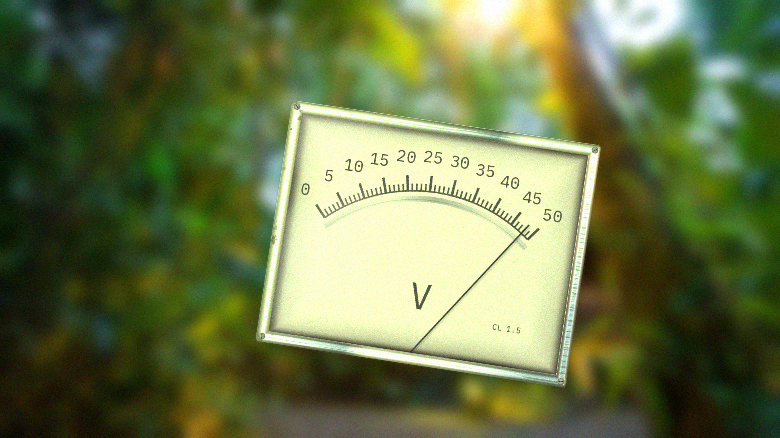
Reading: 48 V
